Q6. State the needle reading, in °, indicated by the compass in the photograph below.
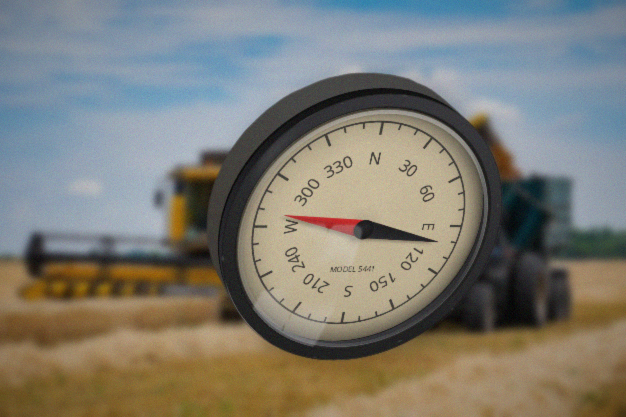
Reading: 280 °
